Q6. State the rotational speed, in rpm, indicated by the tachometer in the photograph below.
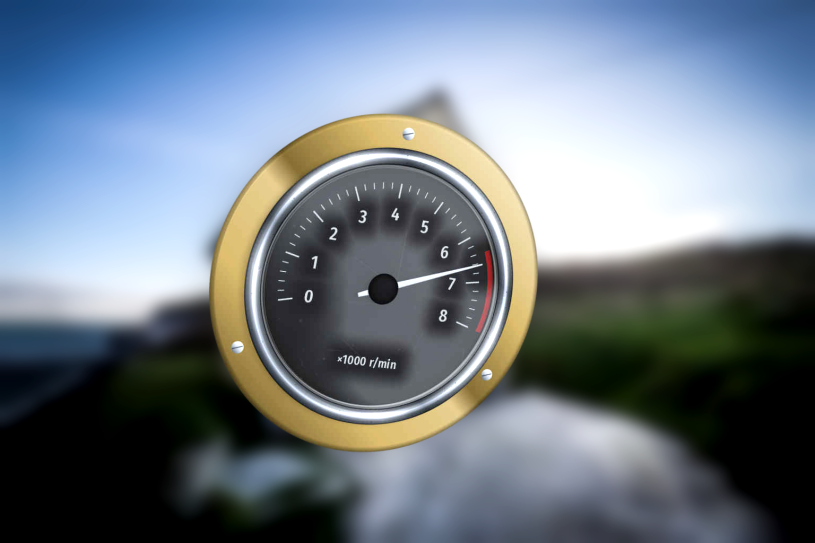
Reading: 6600 rpm
